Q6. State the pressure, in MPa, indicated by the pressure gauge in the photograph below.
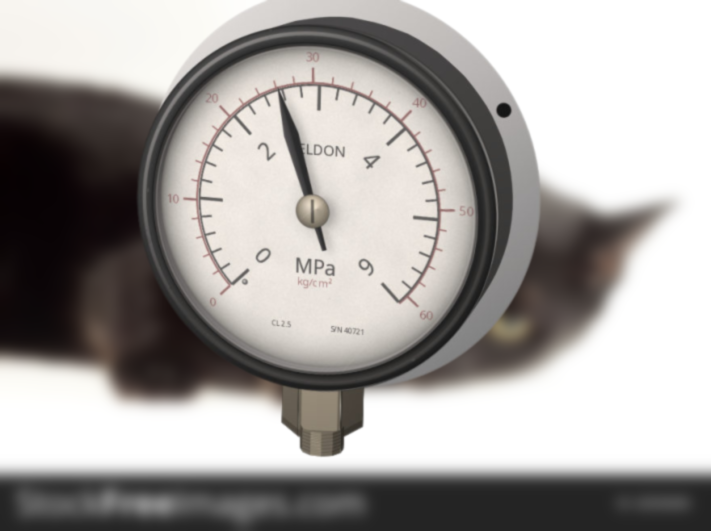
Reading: 2.6 MPa
